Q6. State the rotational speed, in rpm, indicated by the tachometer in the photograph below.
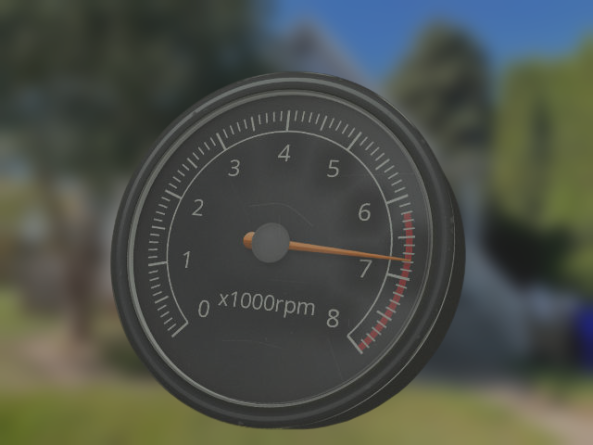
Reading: 6800 rpm
